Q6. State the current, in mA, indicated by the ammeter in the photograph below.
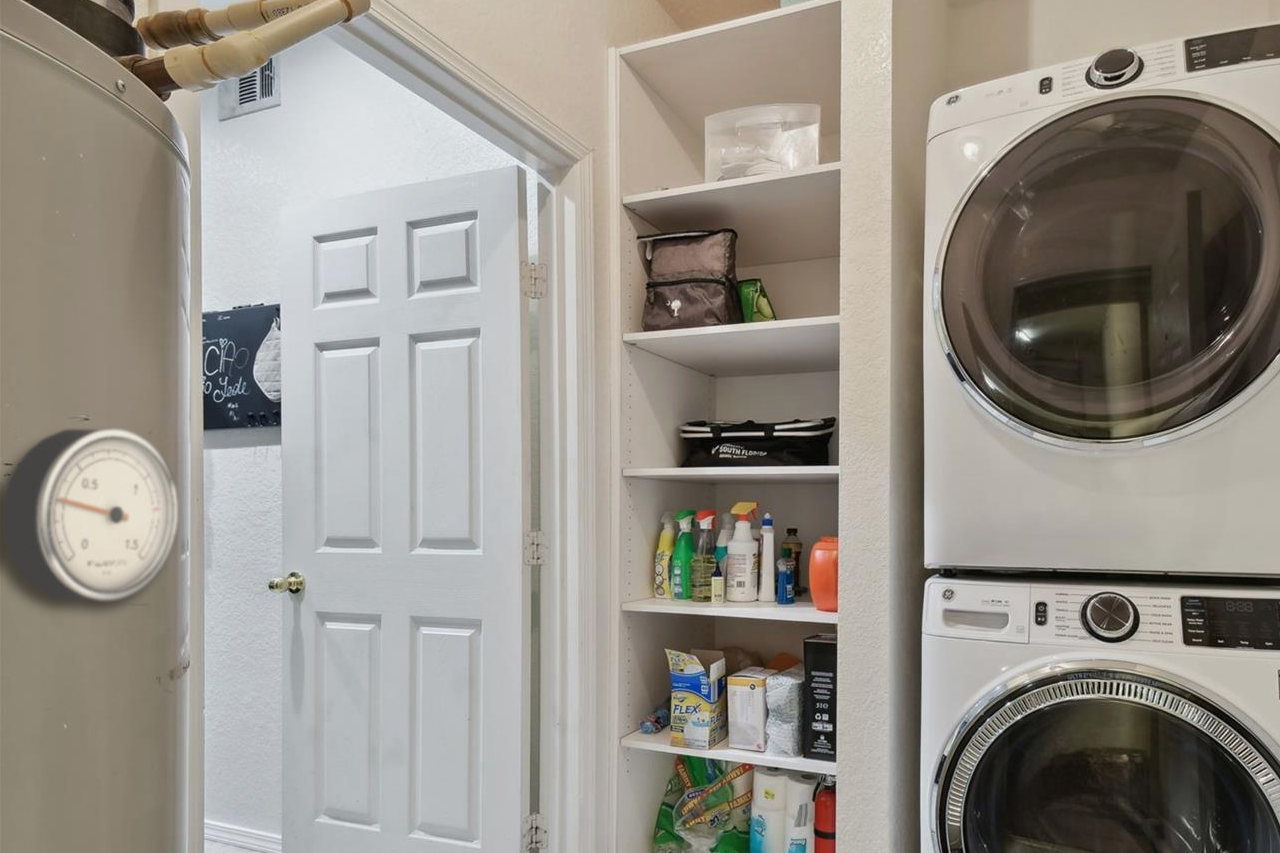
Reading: 0.3 mA
